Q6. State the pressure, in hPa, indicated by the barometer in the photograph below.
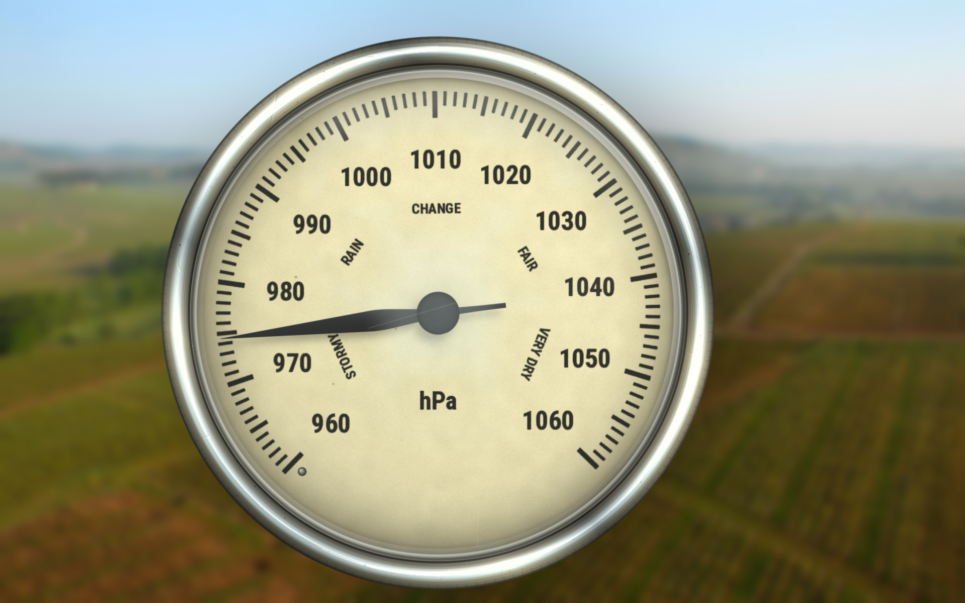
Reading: 974.5 hPa
